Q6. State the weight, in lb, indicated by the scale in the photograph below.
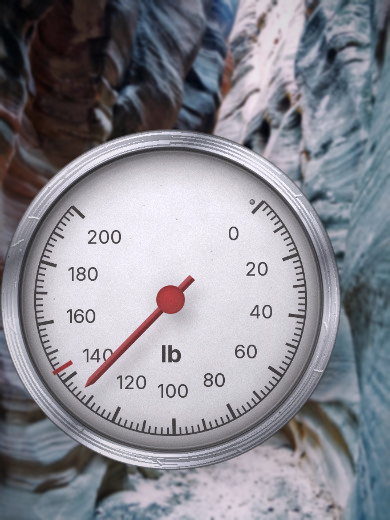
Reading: 134 lb
